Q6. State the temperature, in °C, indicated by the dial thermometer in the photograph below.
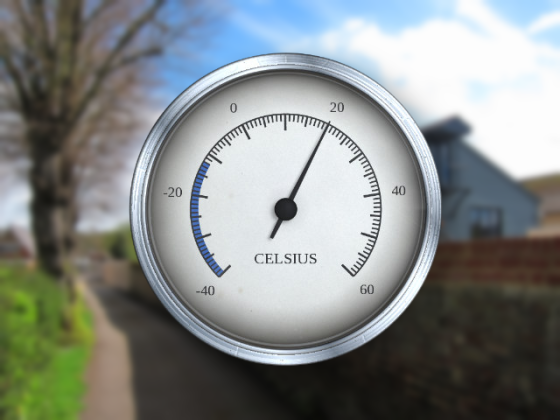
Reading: 20 °C
